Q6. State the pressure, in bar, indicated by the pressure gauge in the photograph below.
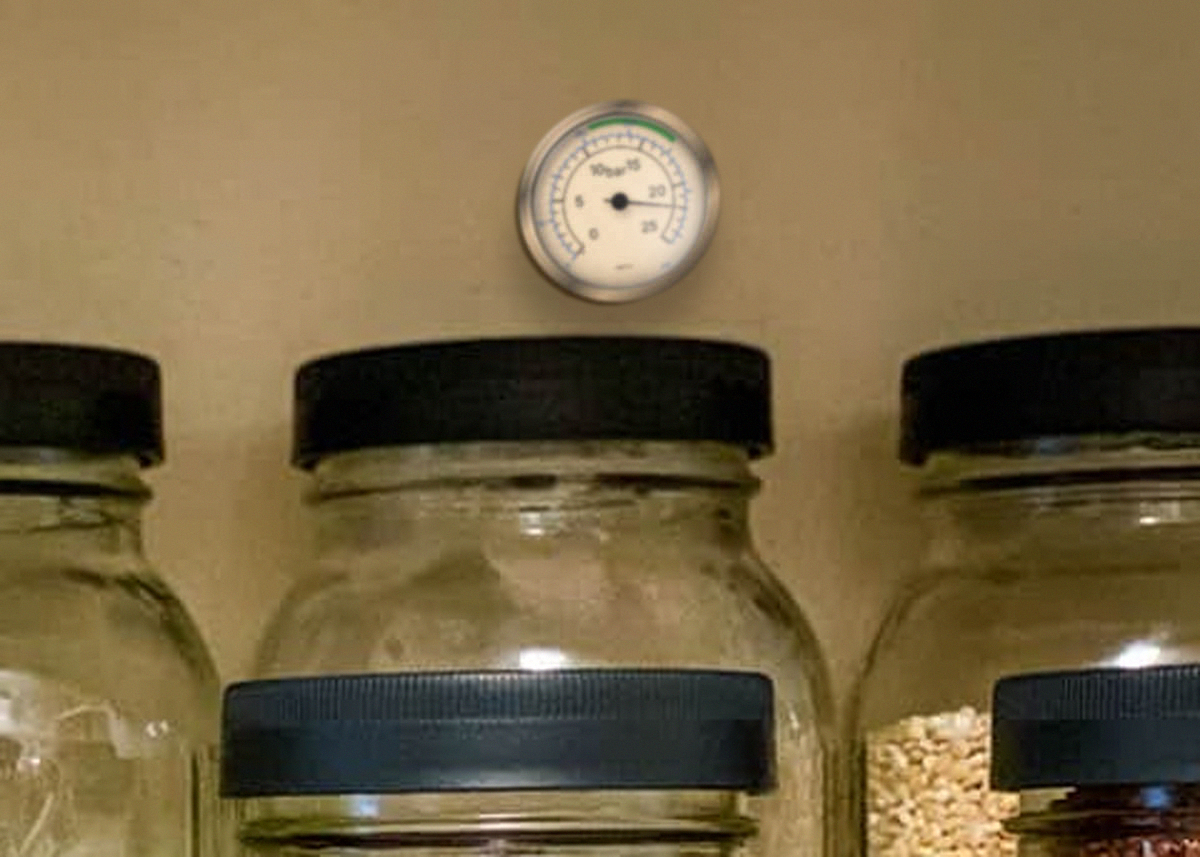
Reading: 22 bar
